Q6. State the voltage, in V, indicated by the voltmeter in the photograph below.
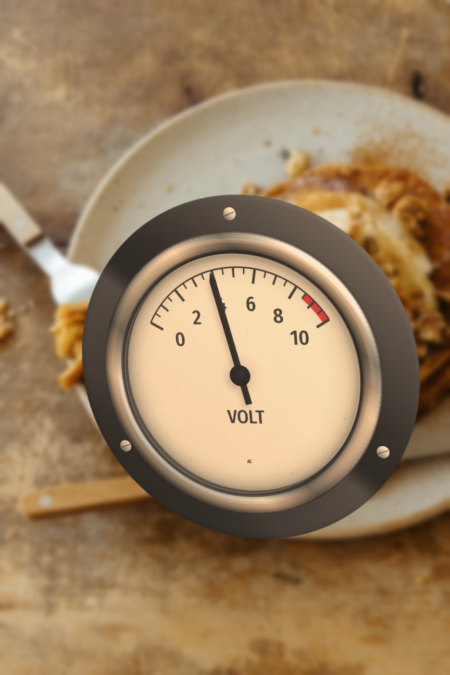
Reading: 4 V
